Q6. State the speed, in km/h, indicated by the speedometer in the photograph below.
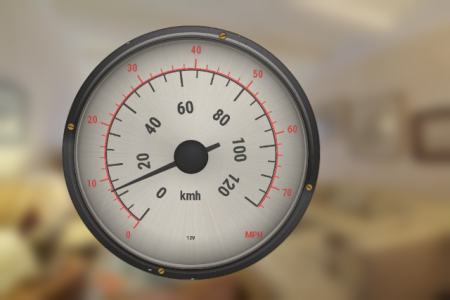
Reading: 12.5 km/h
